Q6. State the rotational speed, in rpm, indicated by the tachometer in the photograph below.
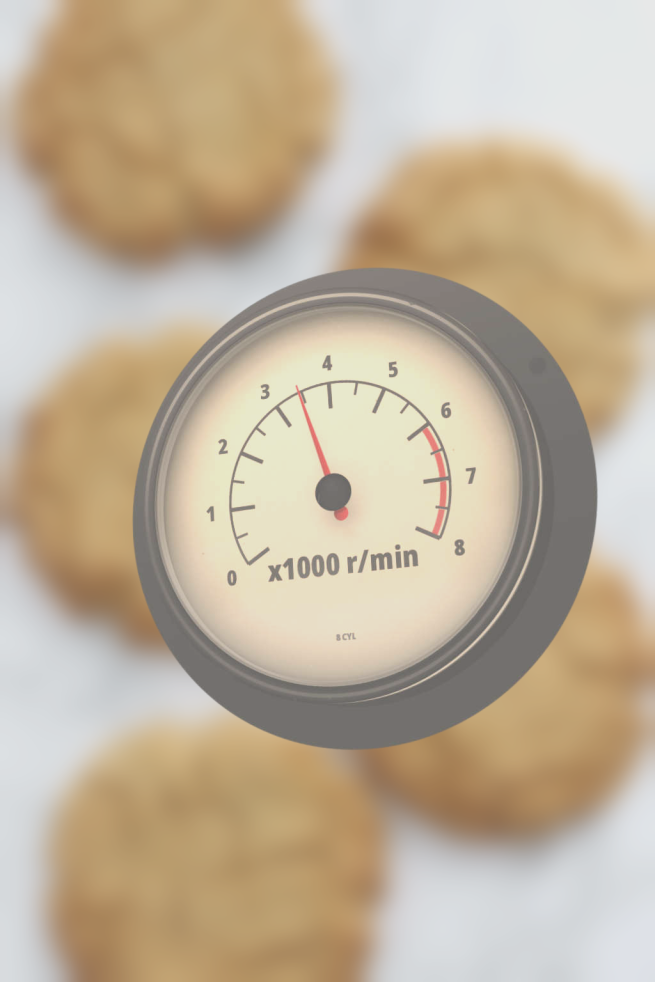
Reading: 3500 rpm
